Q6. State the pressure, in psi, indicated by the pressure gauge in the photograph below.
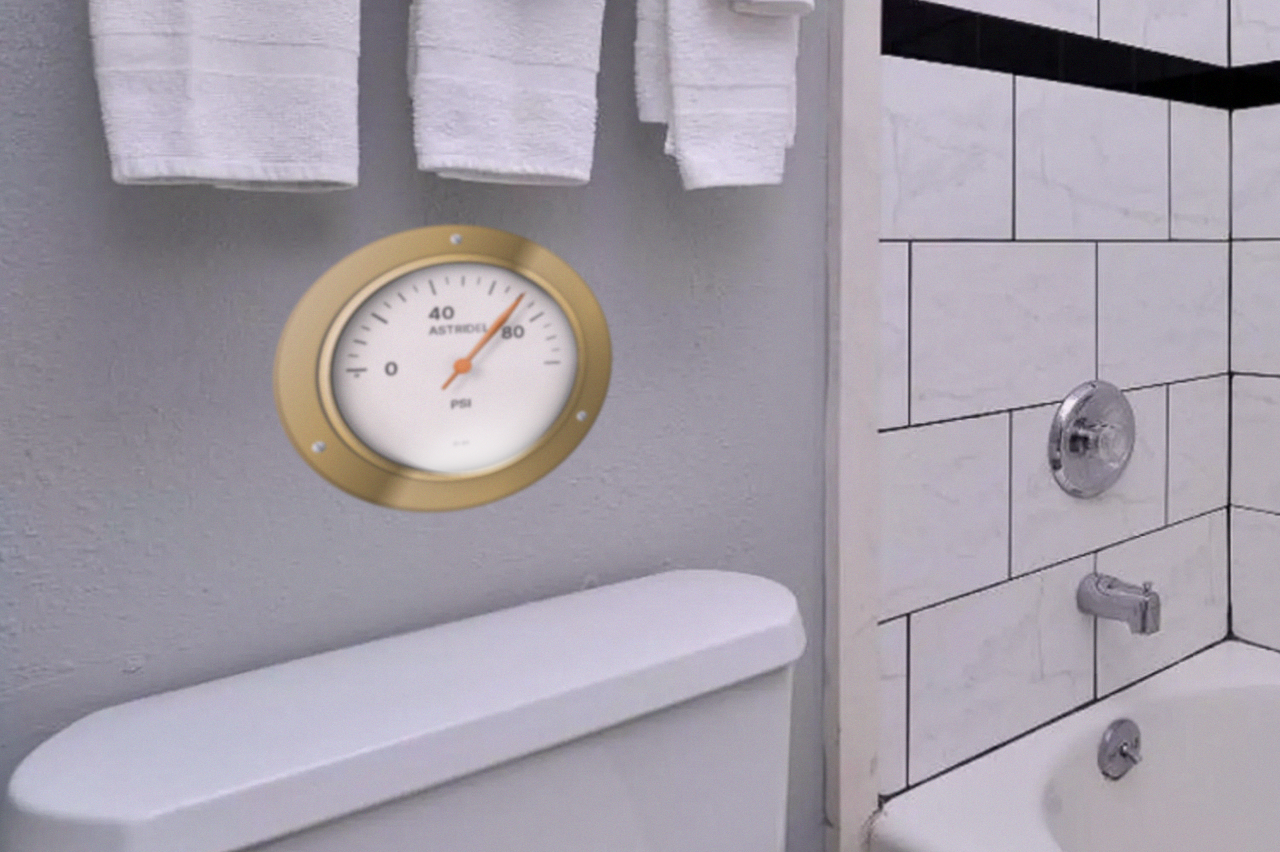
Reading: 70 psi
